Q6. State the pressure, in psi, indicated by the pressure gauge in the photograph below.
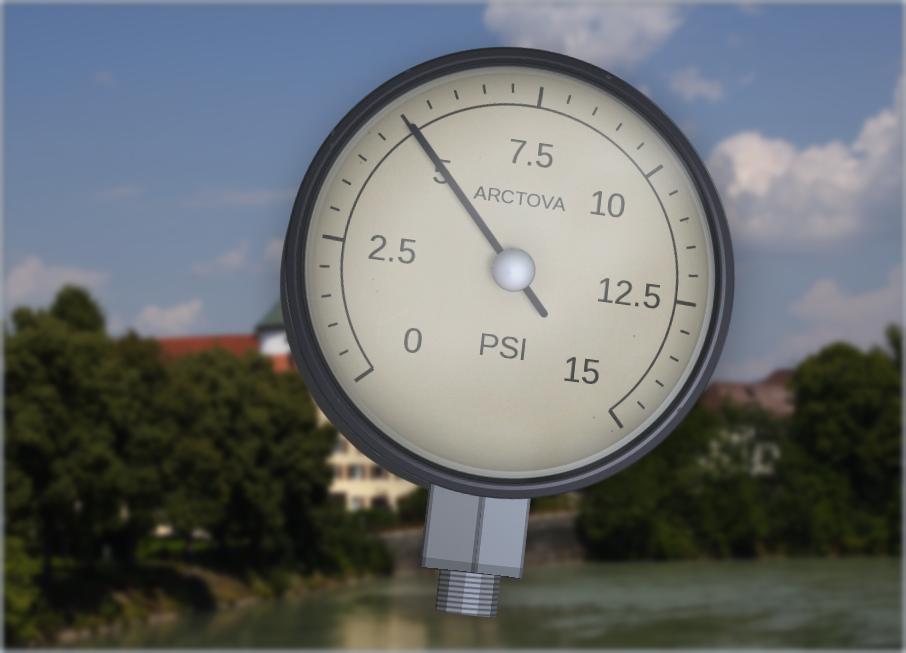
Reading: 5 psi
